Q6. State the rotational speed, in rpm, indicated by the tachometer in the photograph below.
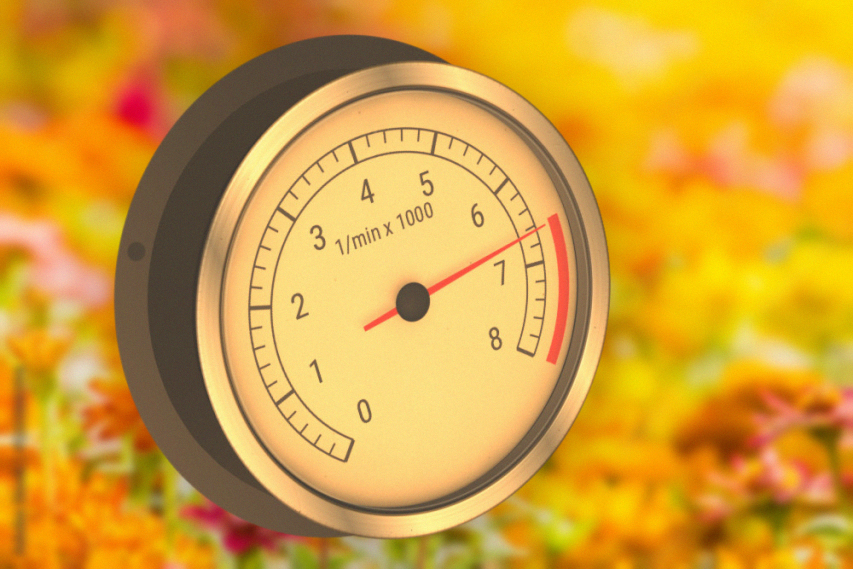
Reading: 6600 rpm
